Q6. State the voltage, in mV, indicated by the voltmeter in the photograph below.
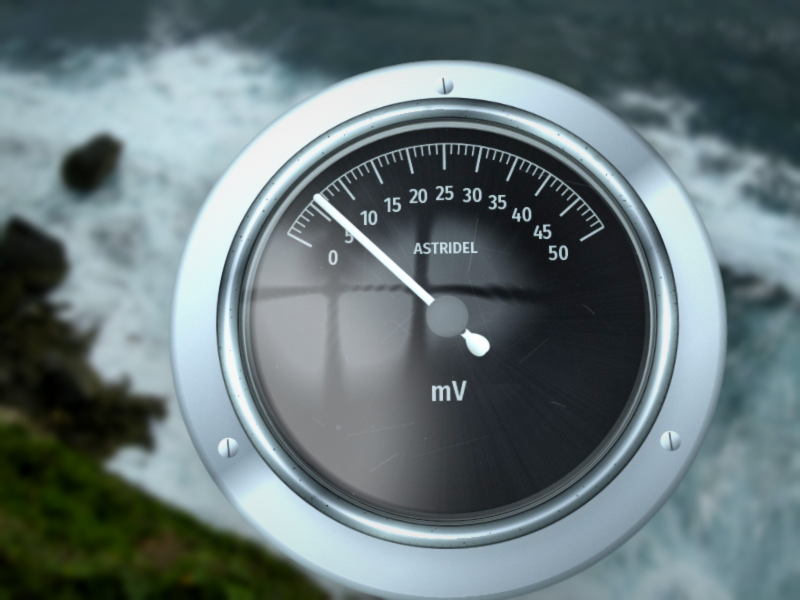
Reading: 6 mV
